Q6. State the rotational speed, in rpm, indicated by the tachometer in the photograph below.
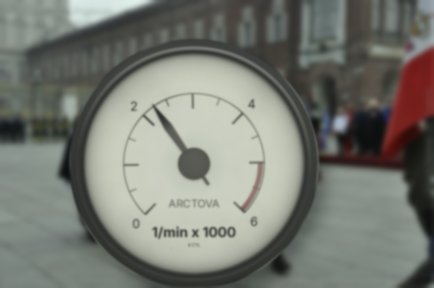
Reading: 2250 rpm
